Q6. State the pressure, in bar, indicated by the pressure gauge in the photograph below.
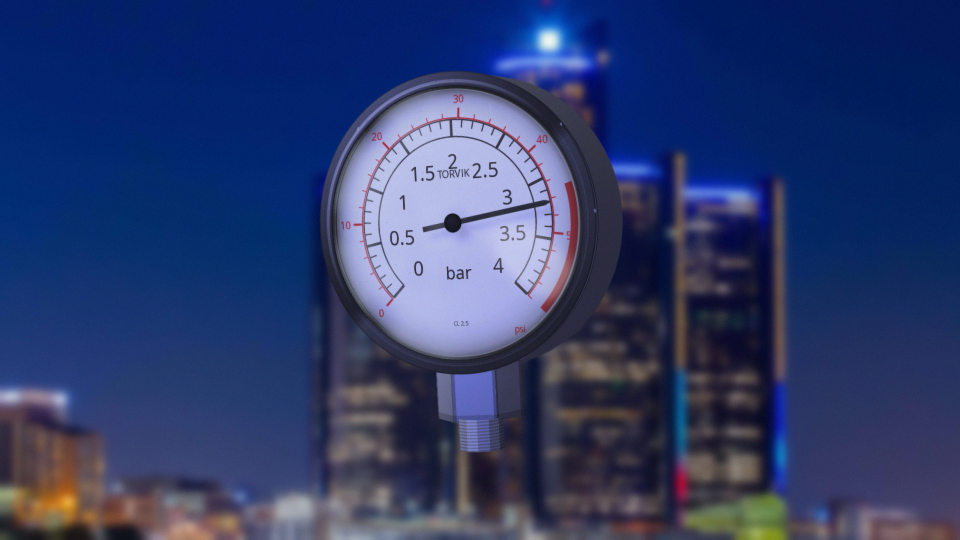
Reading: 3.2 bar
